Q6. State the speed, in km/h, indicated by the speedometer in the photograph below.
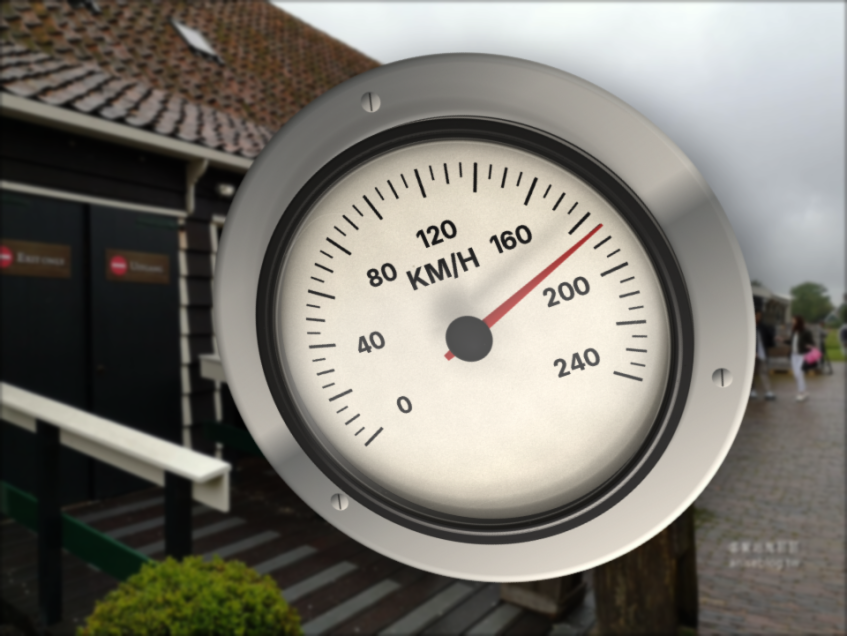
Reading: 185 km/h
